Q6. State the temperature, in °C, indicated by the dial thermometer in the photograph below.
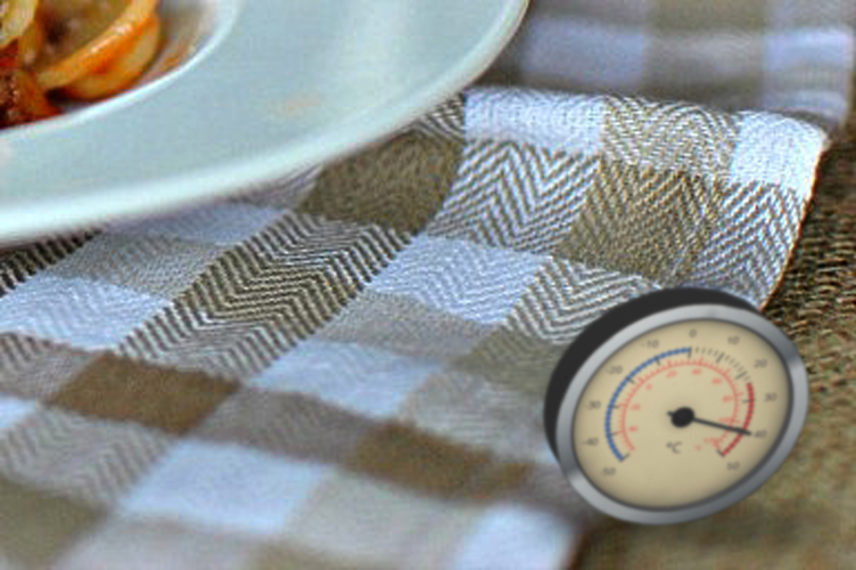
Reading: 40 °C
